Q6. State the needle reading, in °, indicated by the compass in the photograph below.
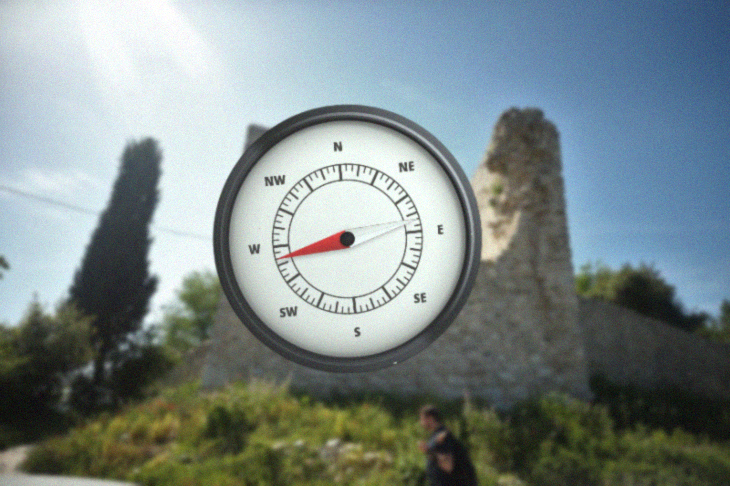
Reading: 260 °
